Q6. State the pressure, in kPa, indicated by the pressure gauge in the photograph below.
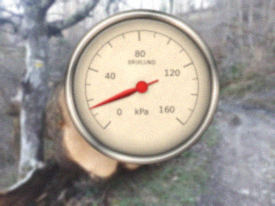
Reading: 15 kPa
